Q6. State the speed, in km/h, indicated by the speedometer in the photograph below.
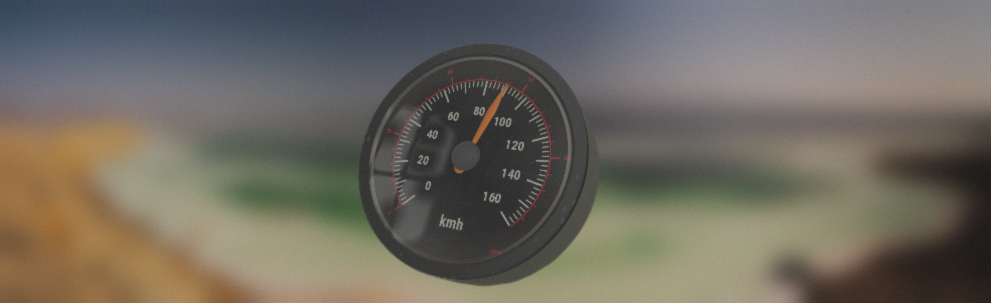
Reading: 90 km/h
